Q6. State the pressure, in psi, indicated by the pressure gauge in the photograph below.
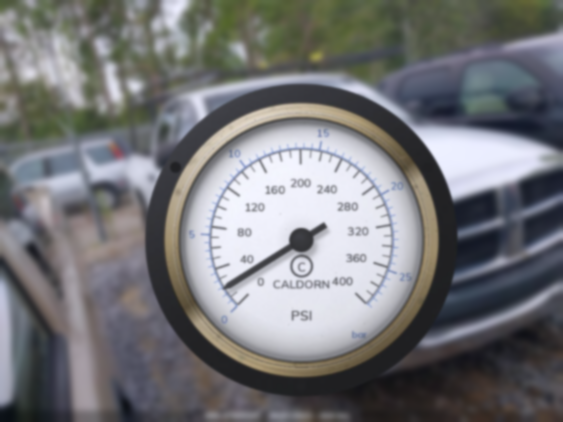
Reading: 20 psi
